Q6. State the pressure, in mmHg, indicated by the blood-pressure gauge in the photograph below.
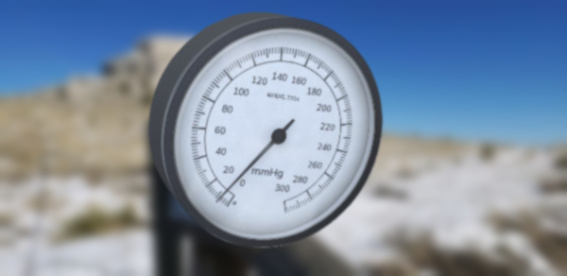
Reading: 10 mmHg
